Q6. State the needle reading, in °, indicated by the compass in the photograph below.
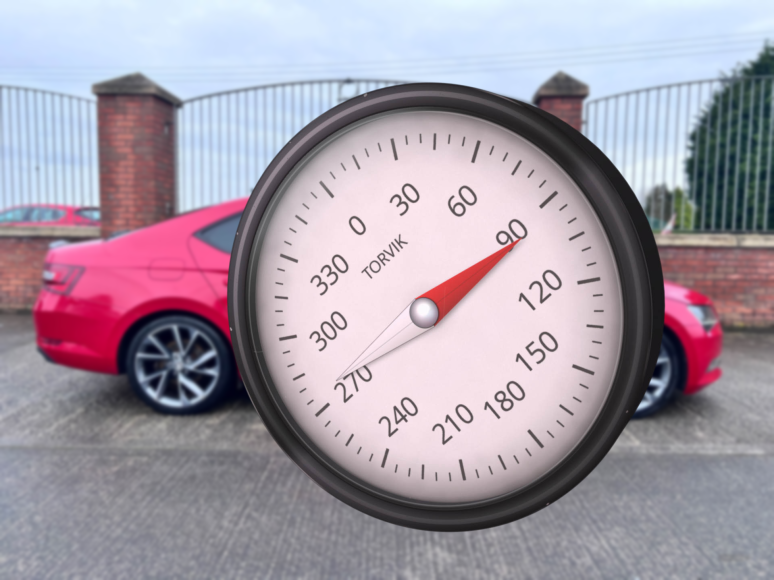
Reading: 95 °
